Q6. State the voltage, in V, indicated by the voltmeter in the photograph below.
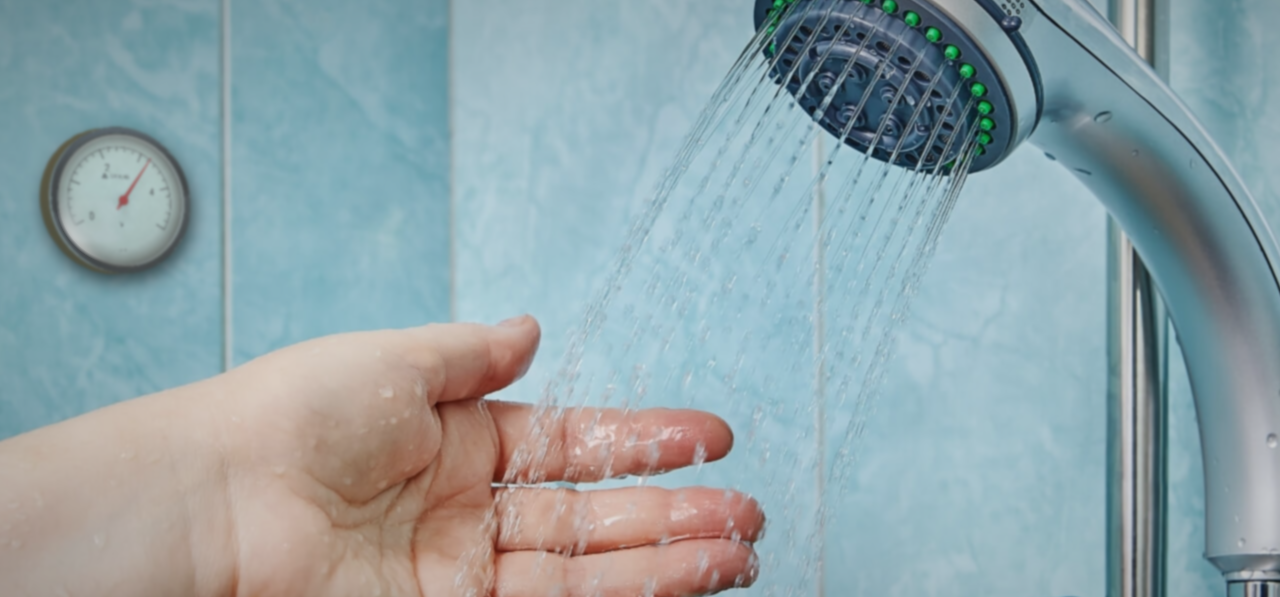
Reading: 3.2 V
